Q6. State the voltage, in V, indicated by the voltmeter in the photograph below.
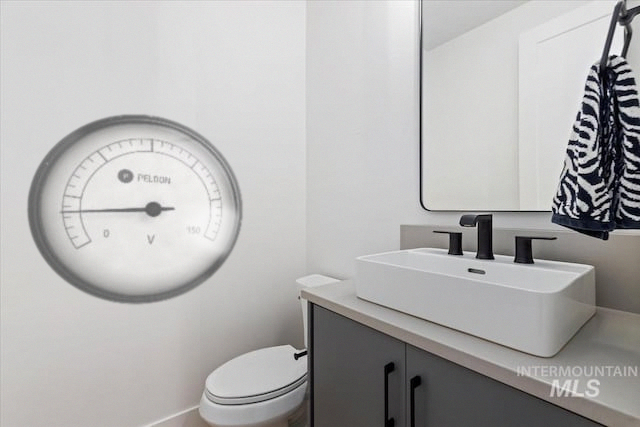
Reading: 17.5 V
